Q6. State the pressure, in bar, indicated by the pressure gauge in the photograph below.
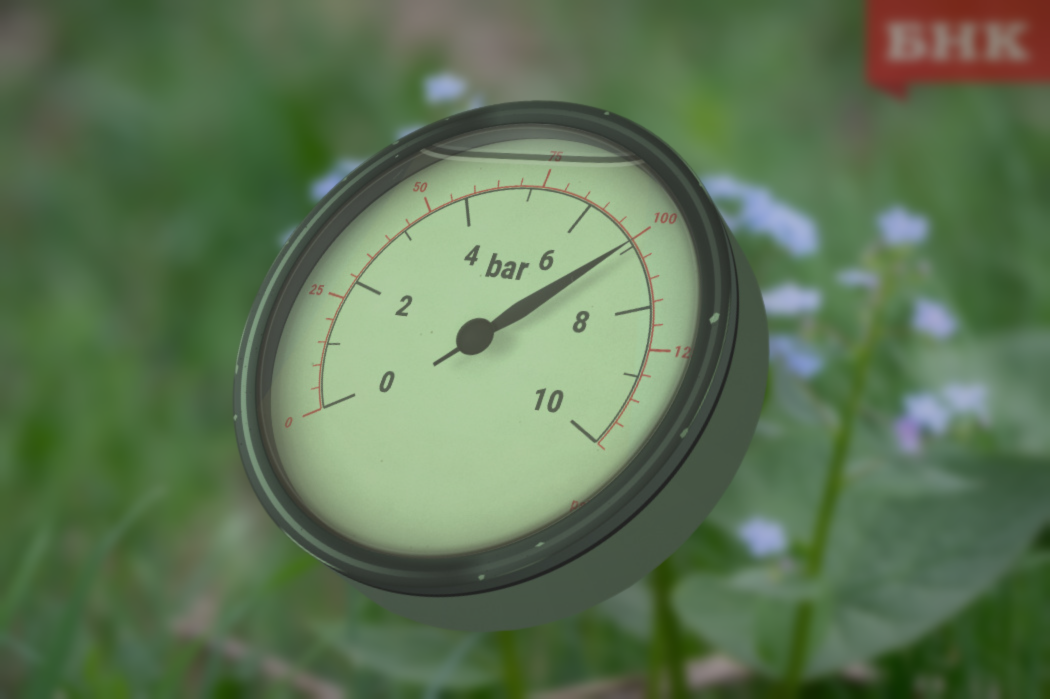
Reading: 7 bar
